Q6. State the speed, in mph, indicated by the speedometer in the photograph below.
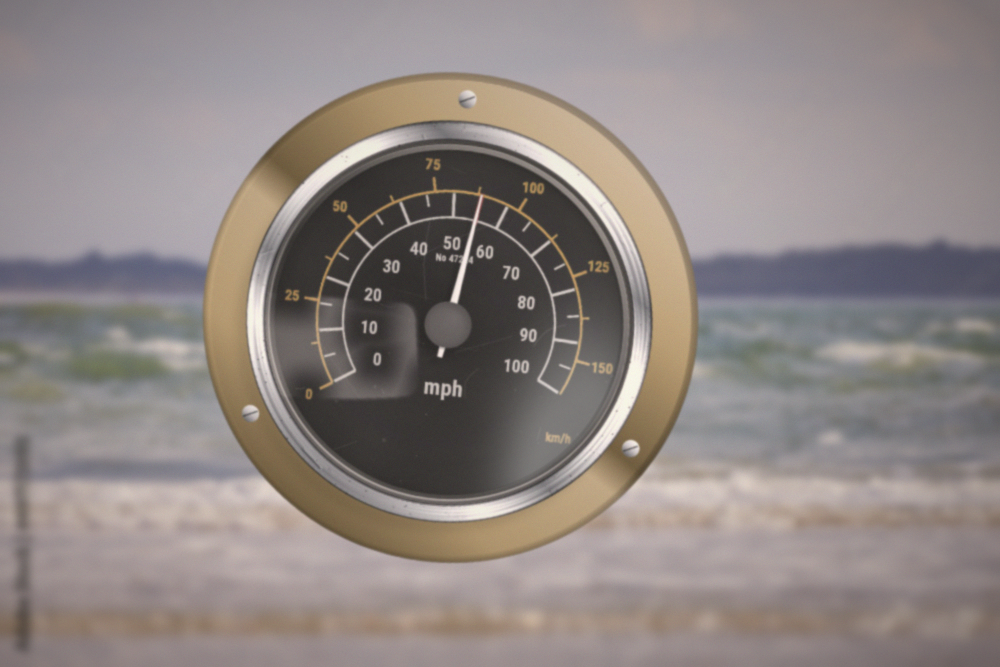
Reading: 55 mph
